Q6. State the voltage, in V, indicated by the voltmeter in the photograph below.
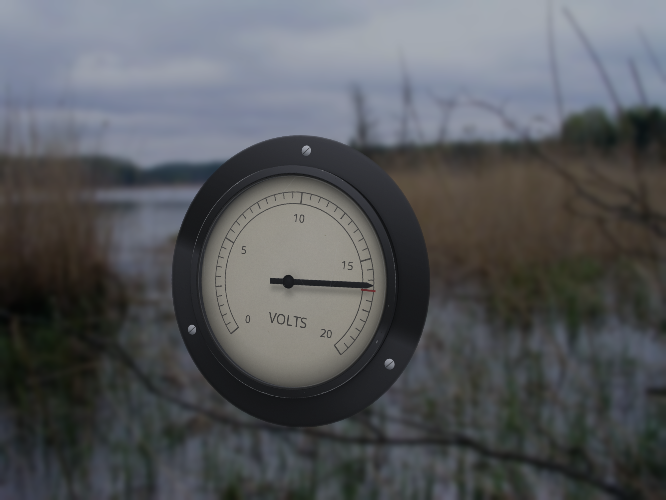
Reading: 16.25 V
